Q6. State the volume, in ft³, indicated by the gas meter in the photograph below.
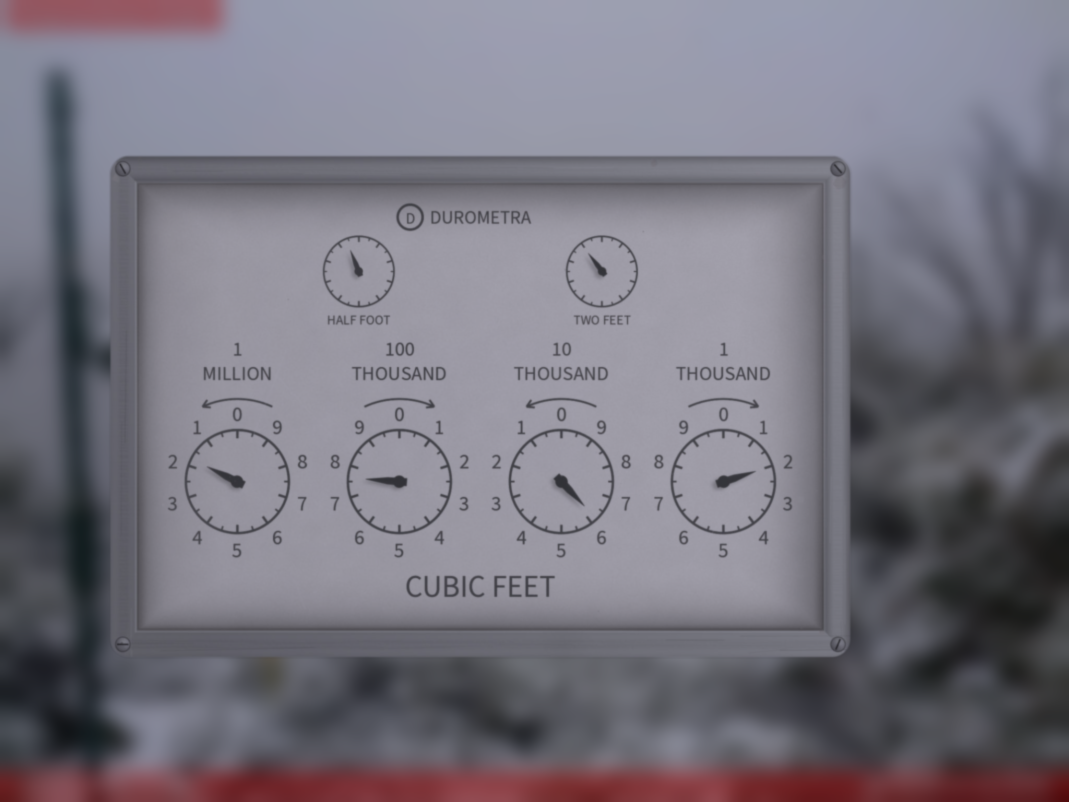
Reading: 176200 ft³
